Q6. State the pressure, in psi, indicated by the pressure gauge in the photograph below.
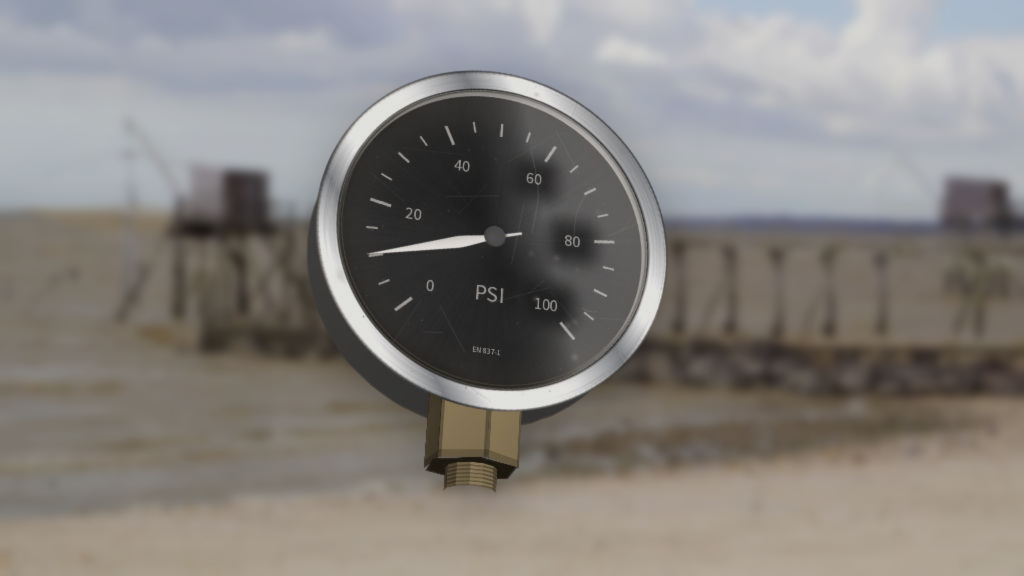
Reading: 10 psi
